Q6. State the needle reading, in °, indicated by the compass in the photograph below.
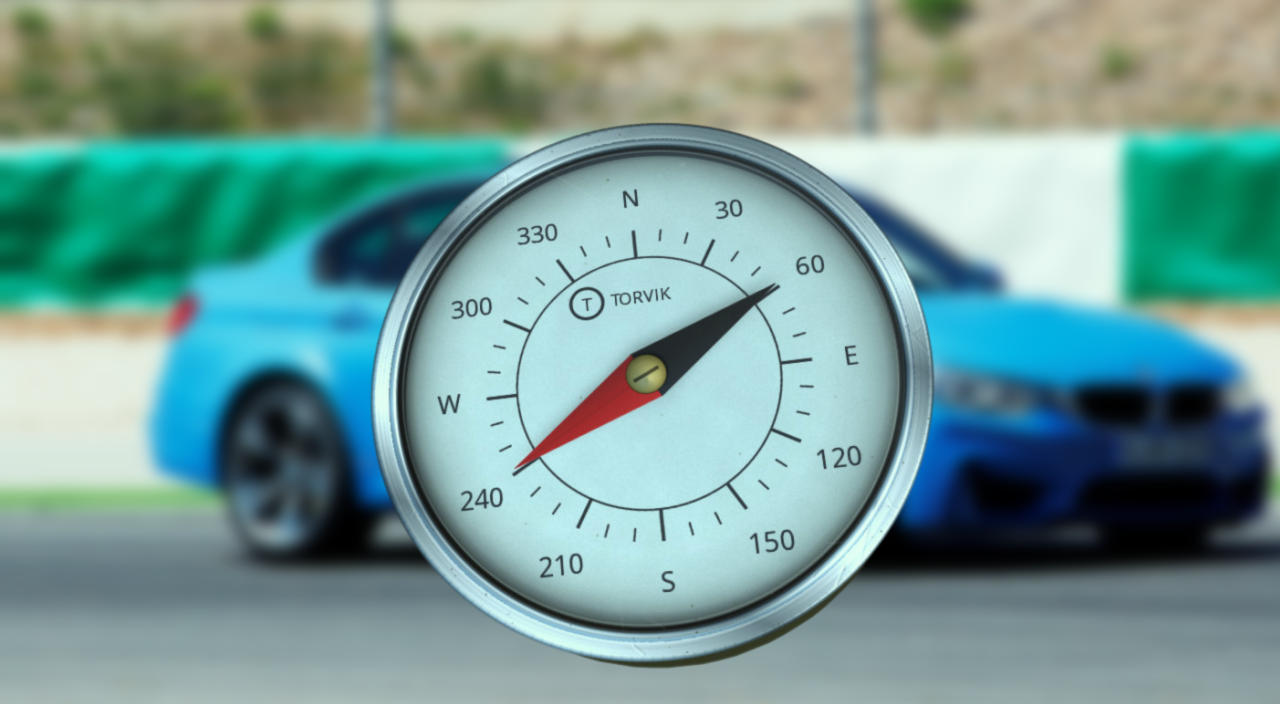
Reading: 240 °
